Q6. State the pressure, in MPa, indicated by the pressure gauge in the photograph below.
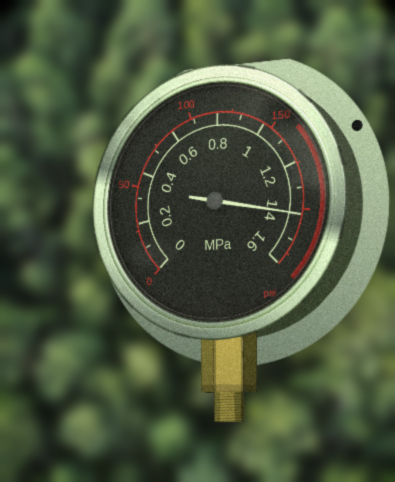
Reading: 1.4 MPa
